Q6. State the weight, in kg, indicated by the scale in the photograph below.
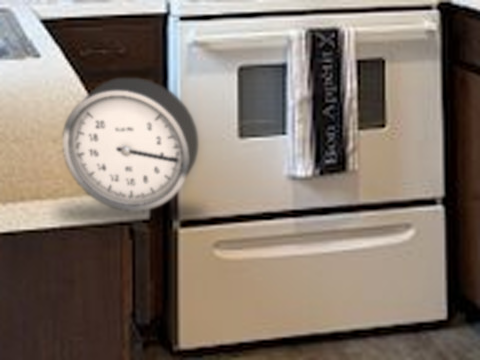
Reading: 4 kg
